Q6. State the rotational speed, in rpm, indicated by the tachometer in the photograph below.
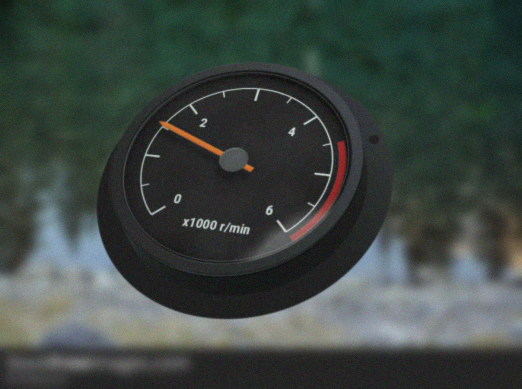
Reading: 1500 rpm
